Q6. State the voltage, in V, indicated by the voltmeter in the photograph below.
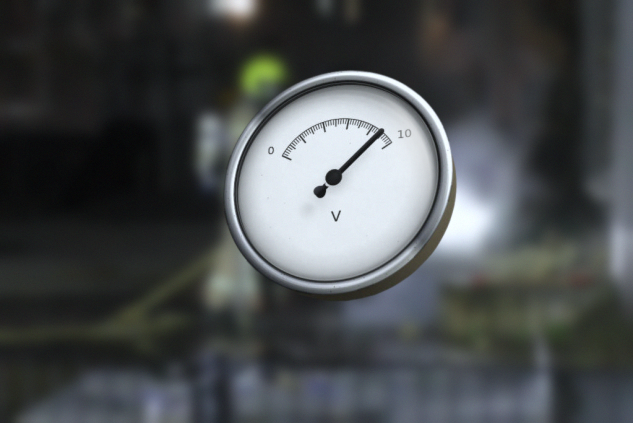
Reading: 9 V
